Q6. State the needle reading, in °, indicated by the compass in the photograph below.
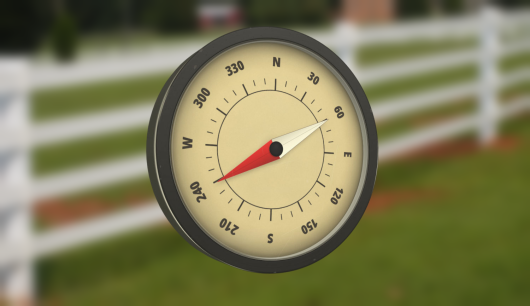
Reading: 240 °
